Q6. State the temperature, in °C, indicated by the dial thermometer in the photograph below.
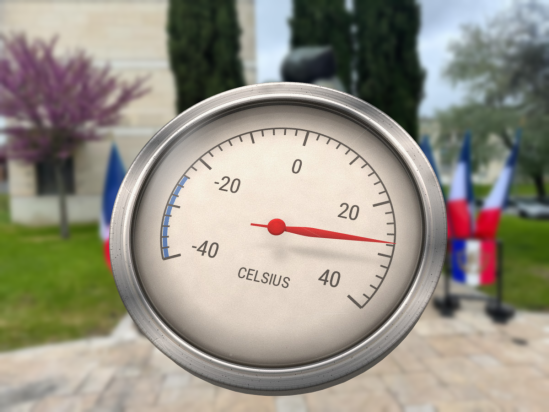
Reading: 28 °C
